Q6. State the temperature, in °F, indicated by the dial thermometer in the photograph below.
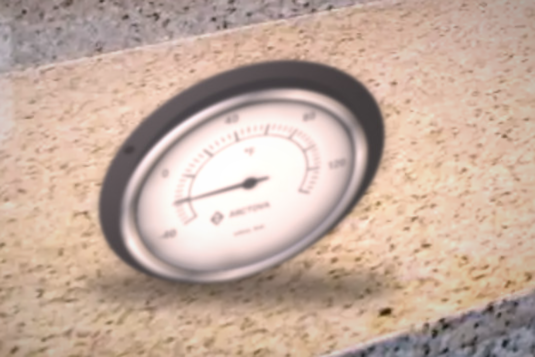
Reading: -20 °F
